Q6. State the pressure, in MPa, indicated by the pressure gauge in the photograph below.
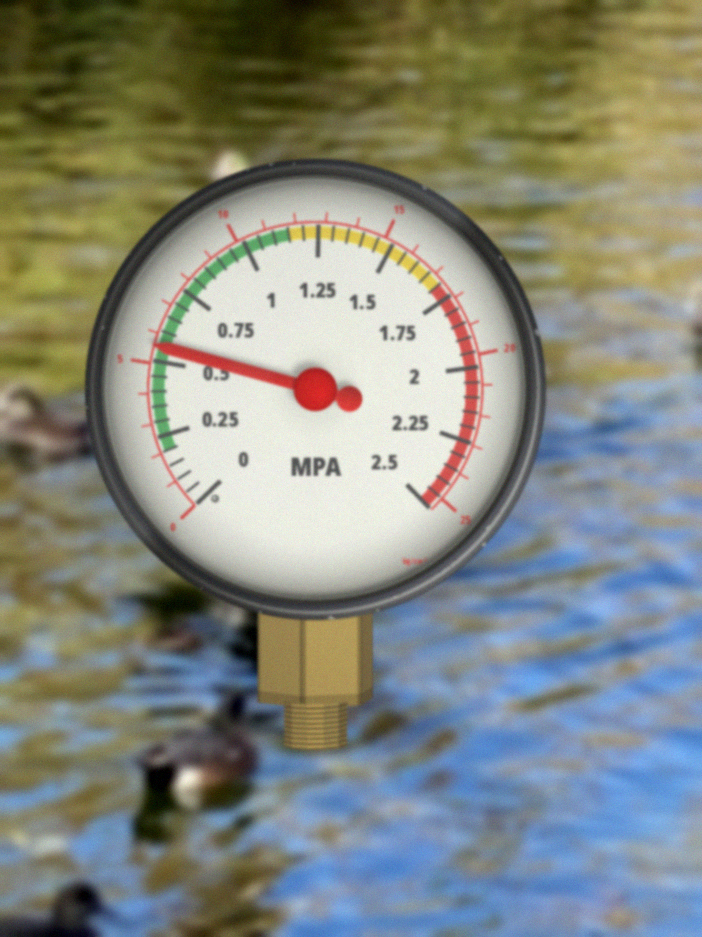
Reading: 0.55 MPa
